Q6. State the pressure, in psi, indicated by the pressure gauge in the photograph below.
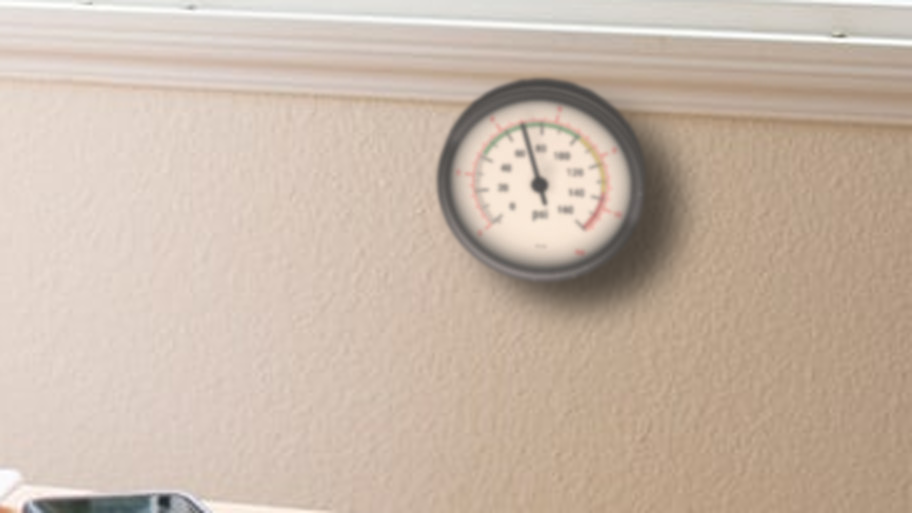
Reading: 70 psi
